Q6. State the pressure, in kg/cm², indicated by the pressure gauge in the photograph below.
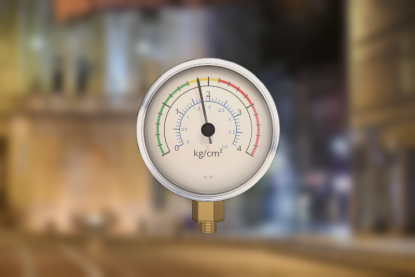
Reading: 1.8 kg/cm²
